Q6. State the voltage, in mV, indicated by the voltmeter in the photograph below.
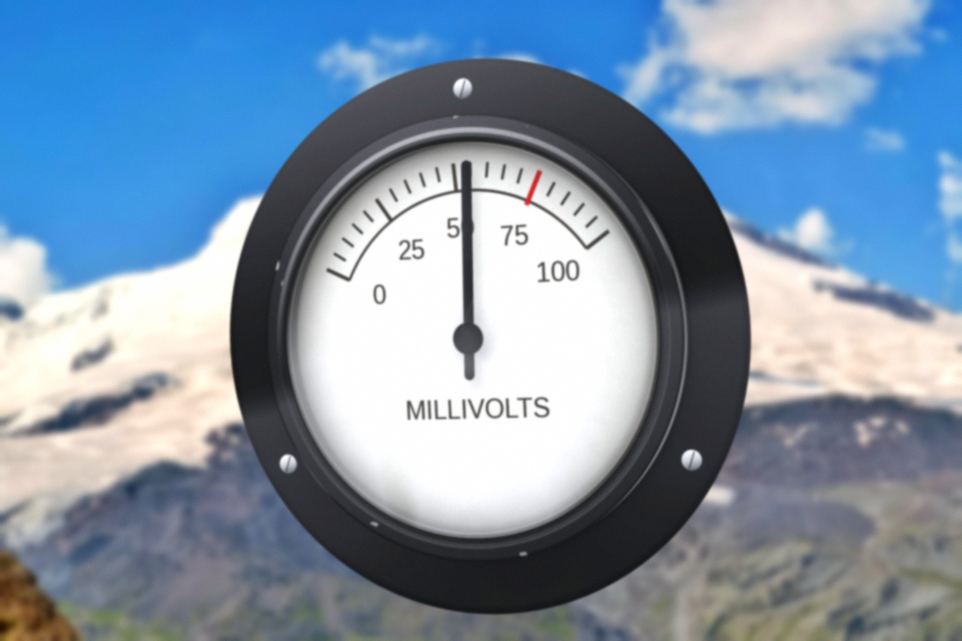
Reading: 55 mV
